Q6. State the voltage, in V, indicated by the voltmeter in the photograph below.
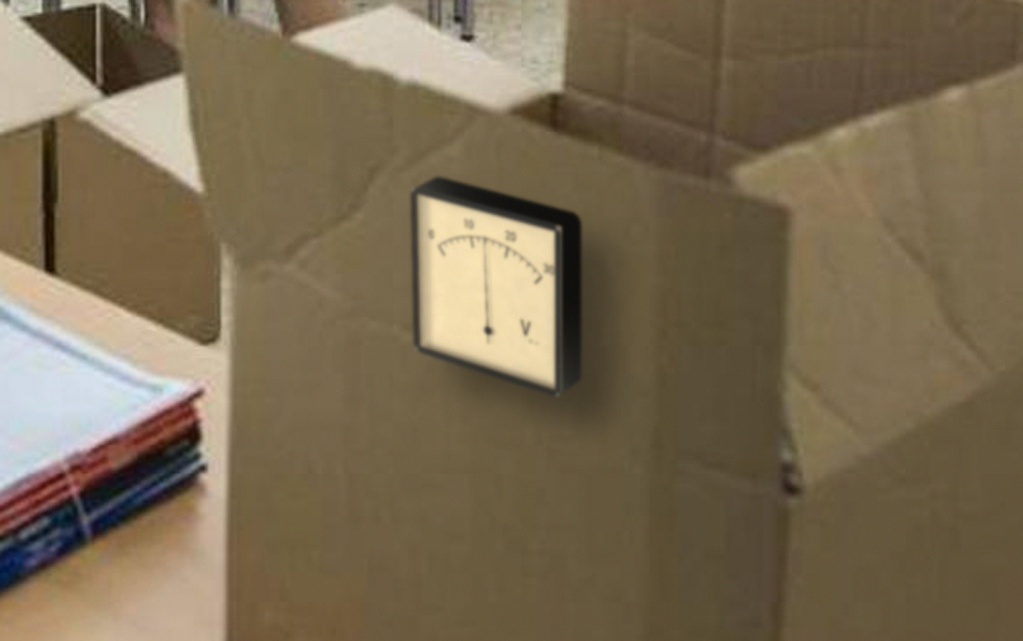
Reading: 14 V
